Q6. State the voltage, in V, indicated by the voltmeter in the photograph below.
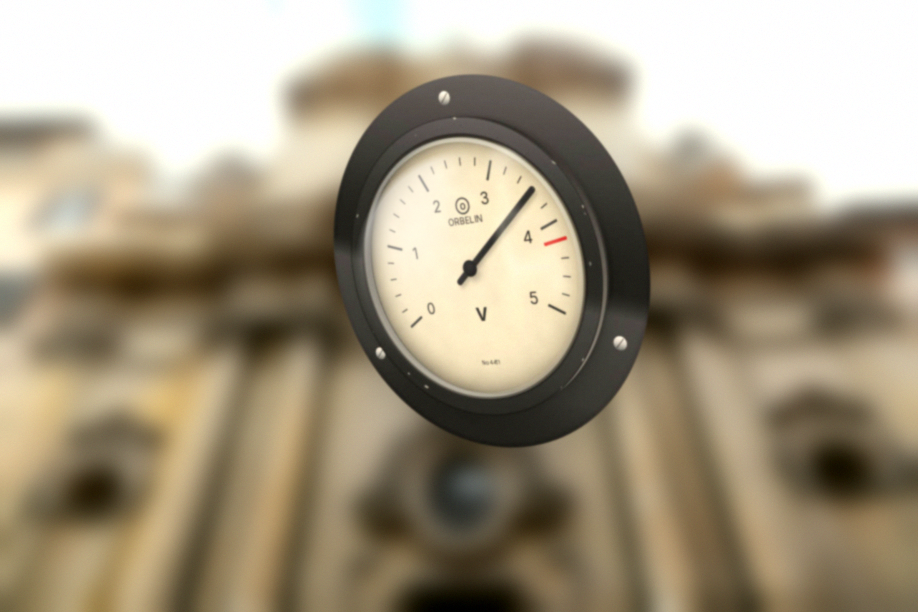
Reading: 3.6 V
